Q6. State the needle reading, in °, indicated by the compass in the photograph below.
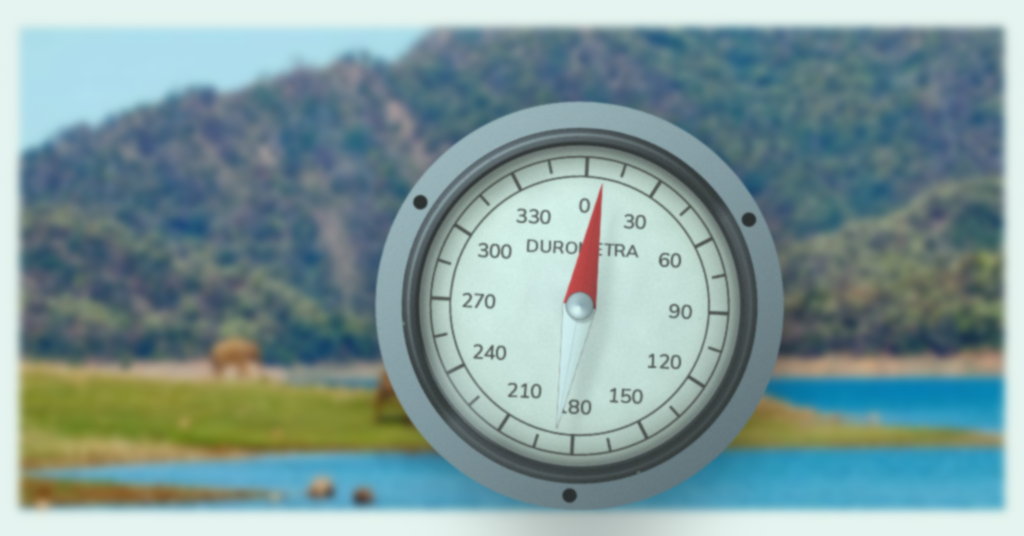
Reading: 7.5 °
